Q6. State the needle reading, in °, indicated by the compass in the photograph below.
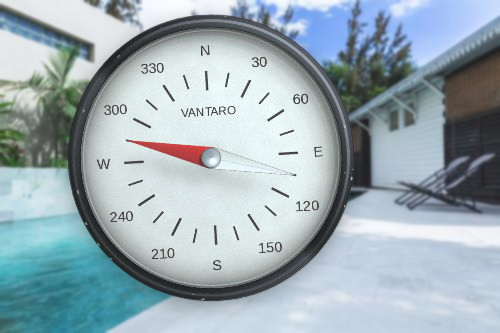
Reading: 285 °
